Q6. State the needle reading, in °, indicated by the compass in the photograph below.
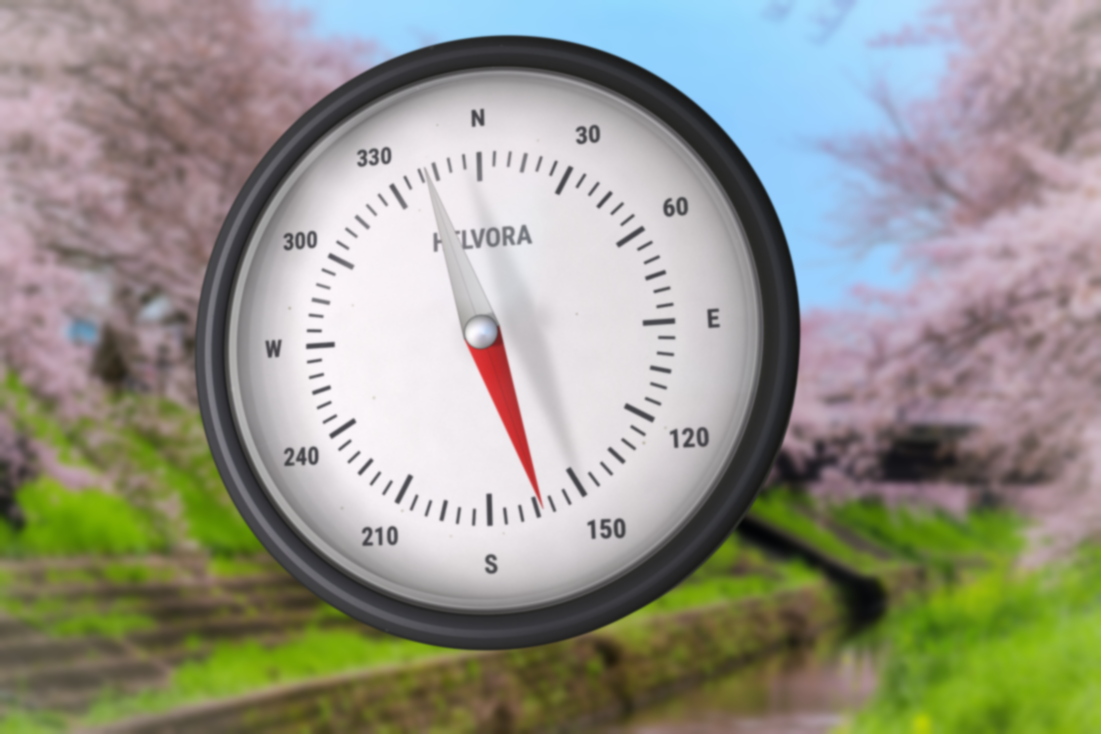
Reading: 162.5 °
